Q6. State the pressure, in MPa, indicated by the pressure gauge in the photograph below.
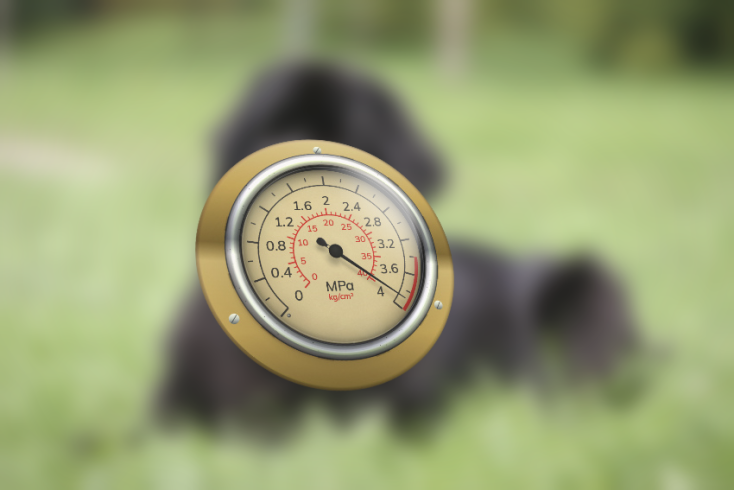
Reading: 3.9 MPa
